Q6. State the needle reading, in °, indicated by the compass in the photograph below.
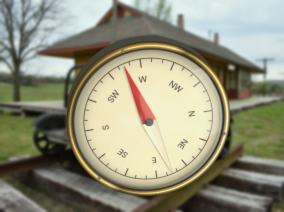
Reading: 255 °
